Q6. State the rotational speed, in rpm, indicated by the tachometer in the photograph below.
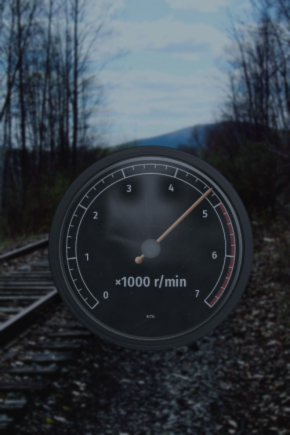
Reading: 4700 rpm
